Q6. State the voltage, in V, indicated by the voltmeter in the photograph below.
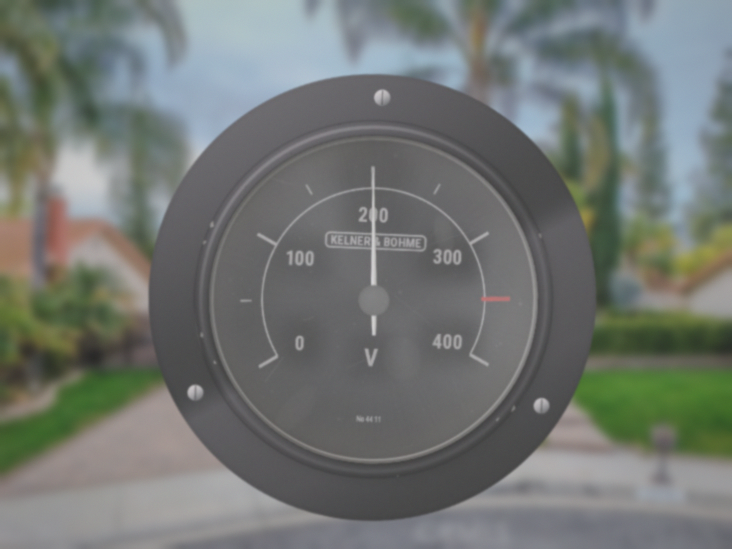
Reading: 200 V
